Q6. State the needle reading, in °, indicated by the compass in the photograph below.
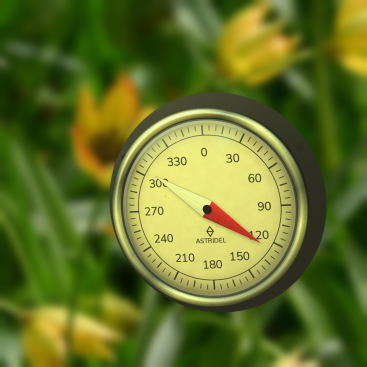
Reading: 125 °
